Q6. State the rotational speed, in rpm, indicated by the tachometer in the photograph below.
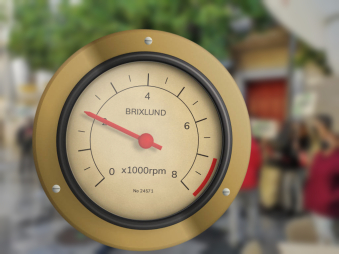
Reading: 2000 rpm
